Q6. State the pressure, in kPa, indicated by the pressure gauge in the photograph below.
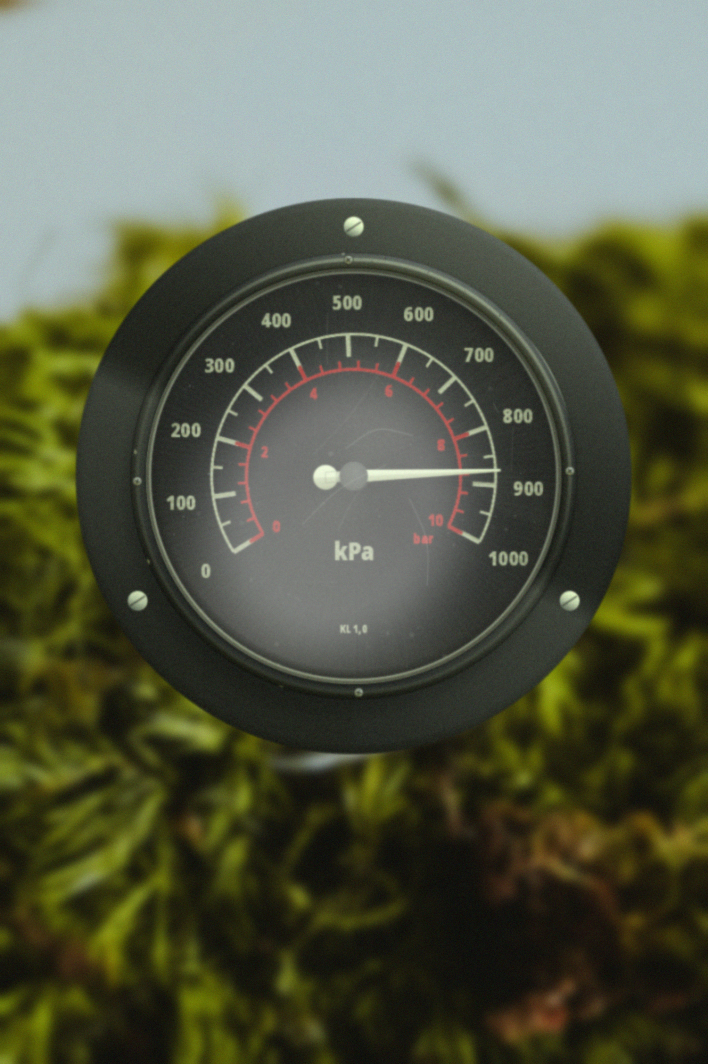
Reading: 875 kPa
